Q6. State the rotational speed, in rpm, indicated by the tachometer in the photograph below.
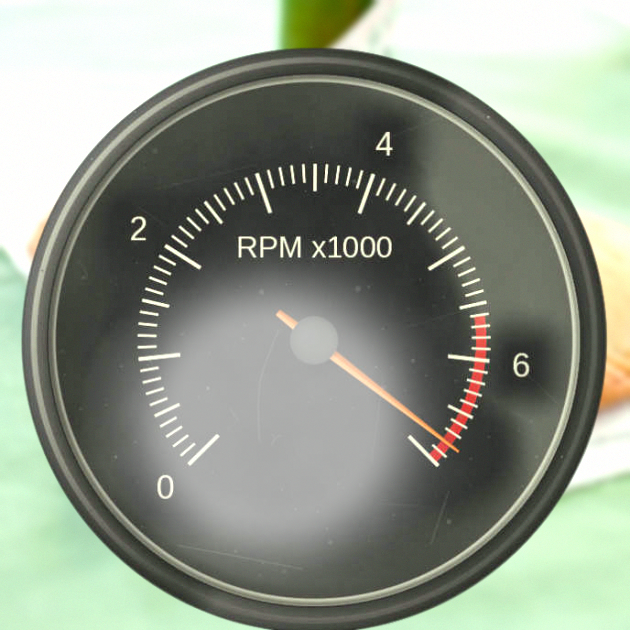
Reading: 6800 rpm
